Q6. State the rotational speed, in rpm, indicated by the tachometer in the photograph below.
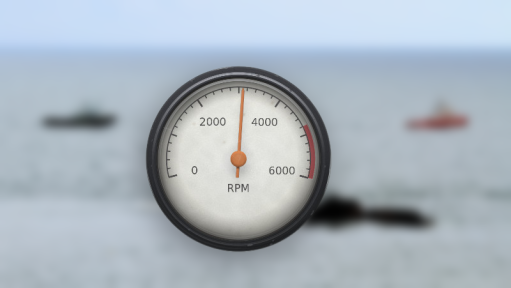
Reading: 3100 rpm
